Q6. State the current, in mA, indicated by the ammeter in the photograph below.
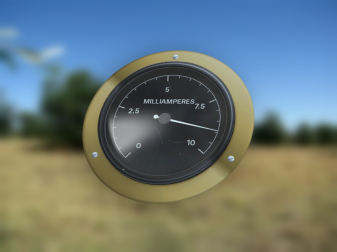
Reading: 9 mA
